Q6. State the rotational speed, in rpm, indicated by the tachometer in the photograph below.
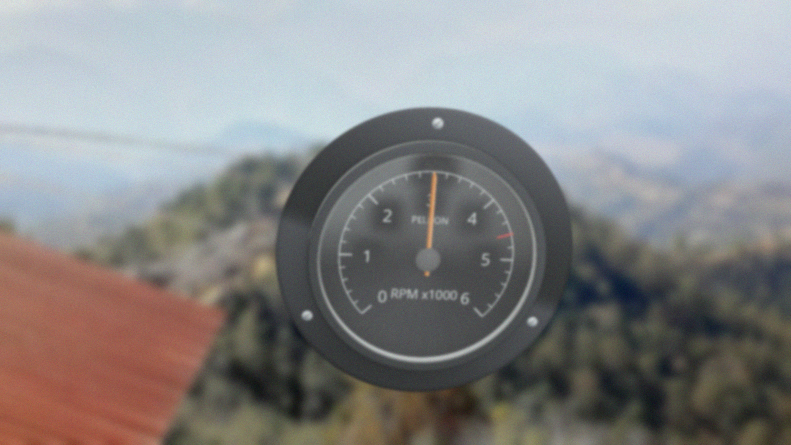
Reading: 3000 rpm
